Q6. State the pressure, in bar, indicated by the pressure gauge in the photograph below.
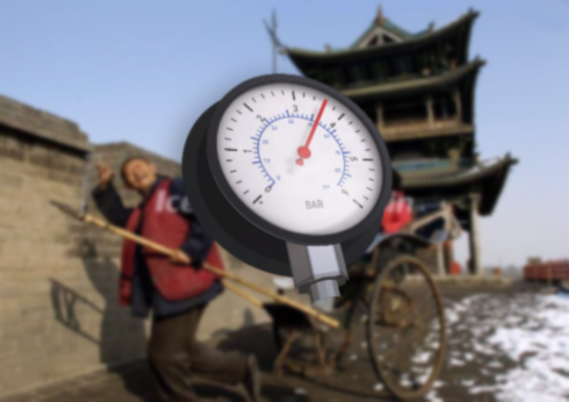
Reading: 3.6 bar
